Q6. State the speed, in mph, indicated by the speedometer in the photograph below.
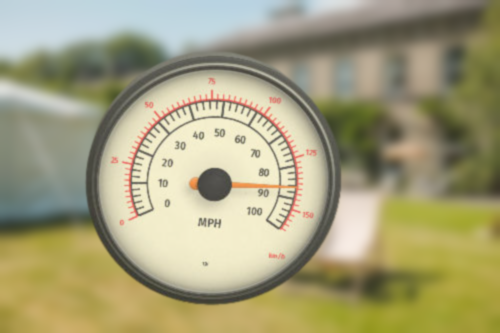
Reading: 86 mph
